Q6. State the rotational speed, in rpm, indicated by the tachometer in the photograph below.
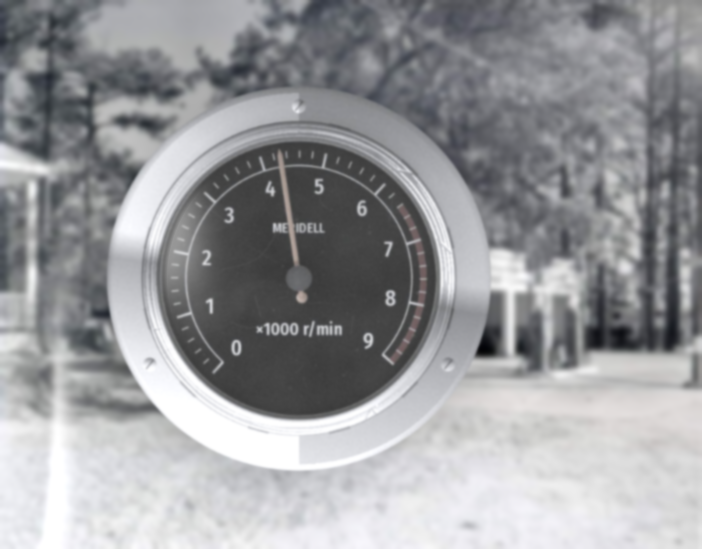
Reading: 4300 rpm
